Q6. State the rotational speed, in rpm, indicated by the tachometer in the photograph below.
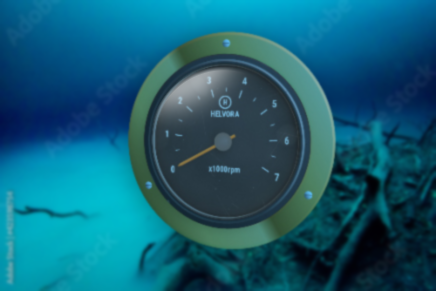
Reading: 0 rpm
